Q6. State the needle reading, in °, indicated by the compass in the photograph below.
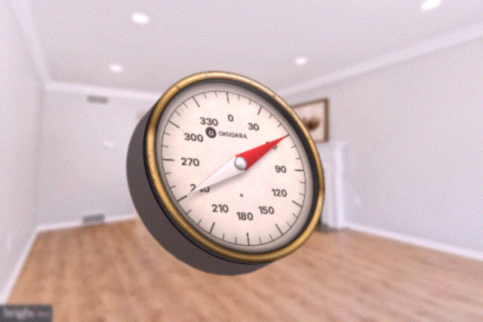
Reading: 60 °
